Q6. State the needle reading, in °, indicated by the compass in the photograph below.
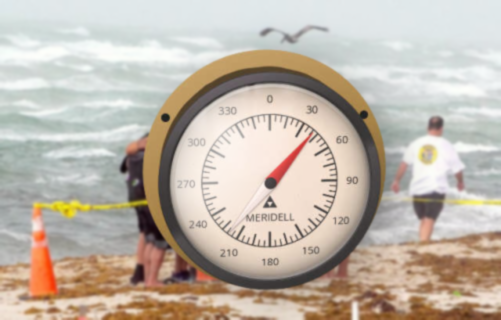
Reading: 40 °
